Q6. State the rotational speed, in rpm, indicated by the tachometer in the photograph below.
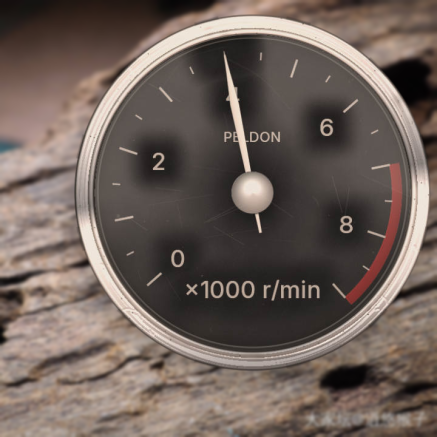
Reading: 4000 rpm
